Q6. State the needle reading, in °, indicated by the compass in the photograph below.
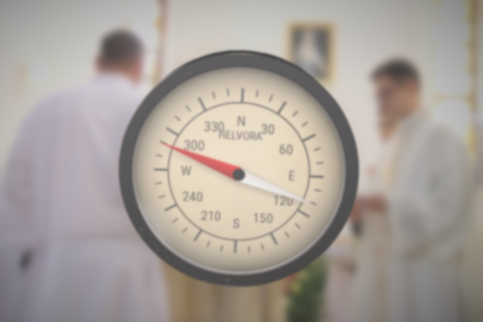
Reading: 290 °
